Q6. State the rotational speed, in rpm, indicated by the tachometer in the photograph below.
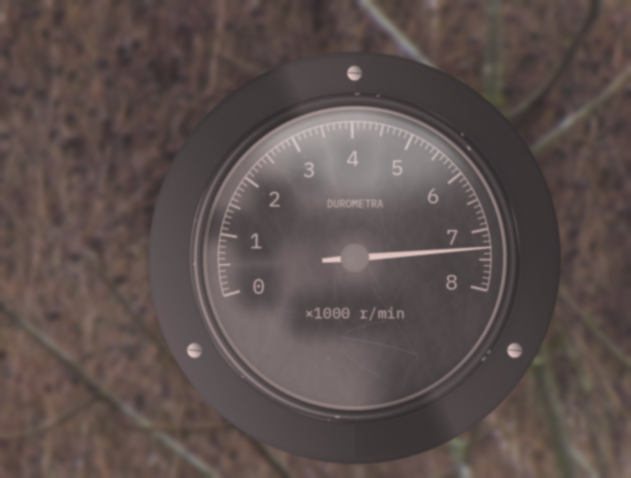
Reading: 7300 rpm
